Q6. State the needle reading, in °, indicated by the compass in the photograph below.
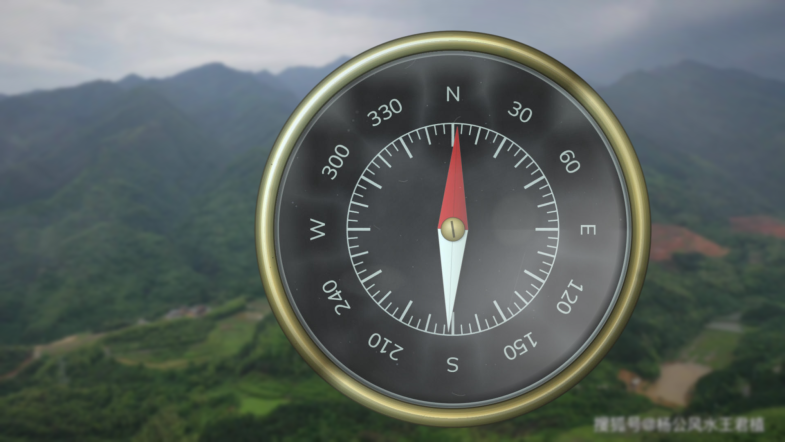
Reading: 2.5 °
